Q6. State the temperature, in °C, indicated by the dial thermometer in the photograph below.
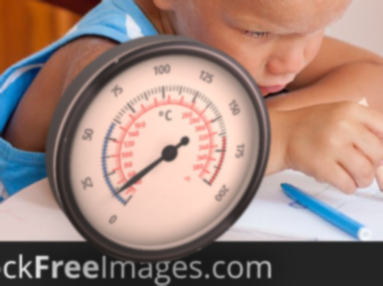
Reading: 12.5 °C
